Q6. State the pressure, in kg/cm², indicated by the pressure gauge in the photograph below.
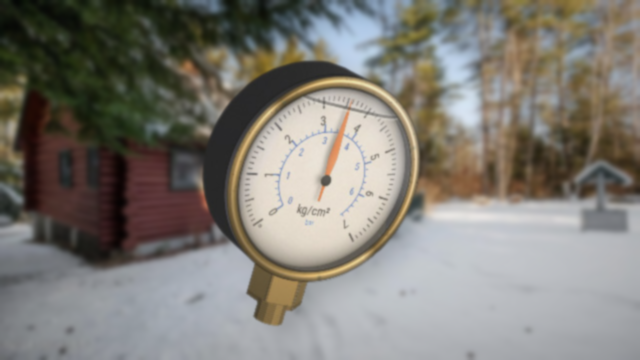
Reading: 3.5 kg/cm²
